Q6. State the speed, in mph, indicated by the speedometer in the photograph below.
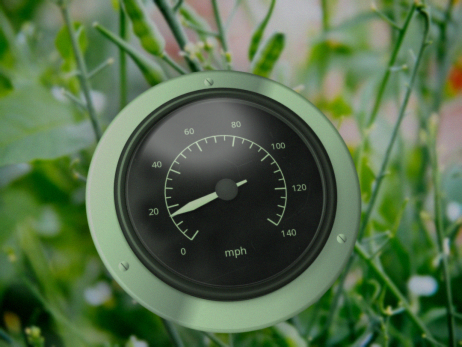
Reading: 15 mph
